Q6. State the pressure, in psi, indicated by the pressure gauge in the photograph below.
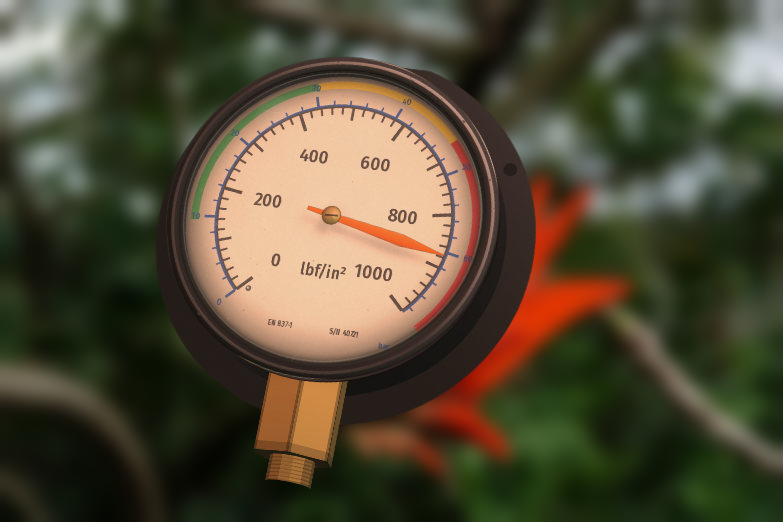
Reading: 880 psi
